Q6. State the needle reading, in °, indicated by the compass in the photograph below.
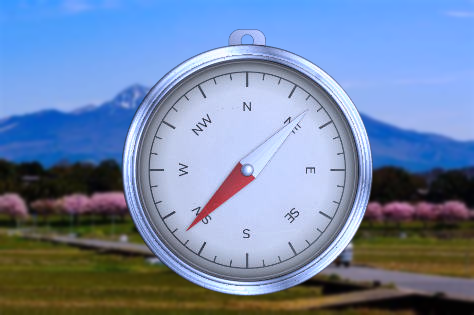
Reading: 225 °
